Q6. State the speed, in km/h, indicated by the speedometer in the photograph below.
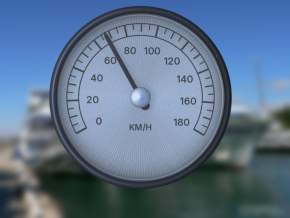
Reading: 67.5 km/h
